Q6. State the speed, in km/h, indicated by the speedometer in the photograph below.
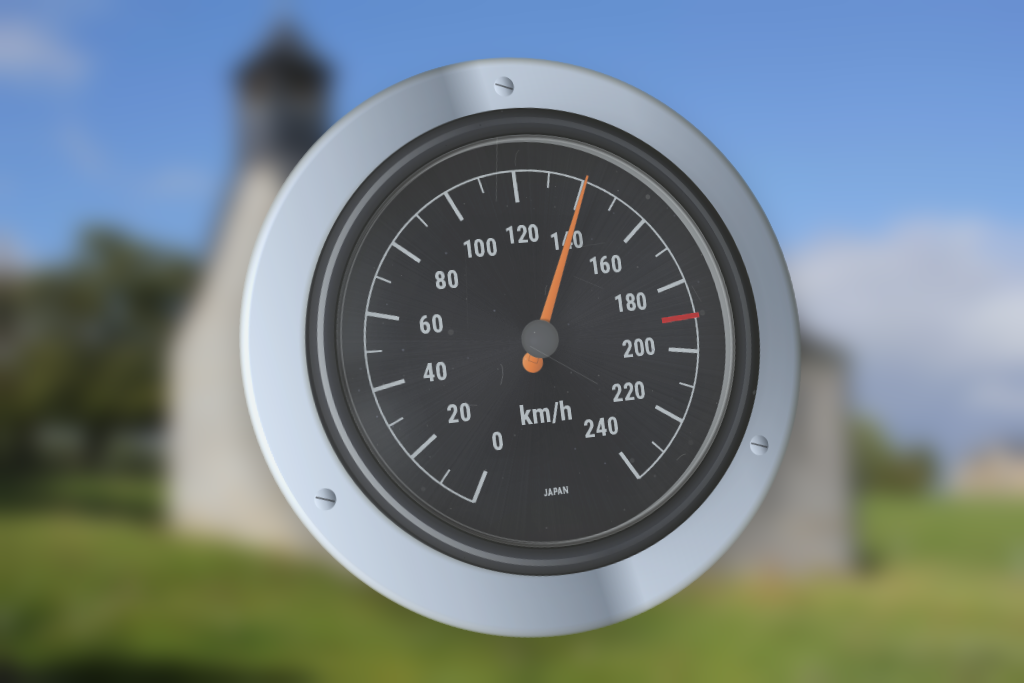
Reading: 140 km/h
